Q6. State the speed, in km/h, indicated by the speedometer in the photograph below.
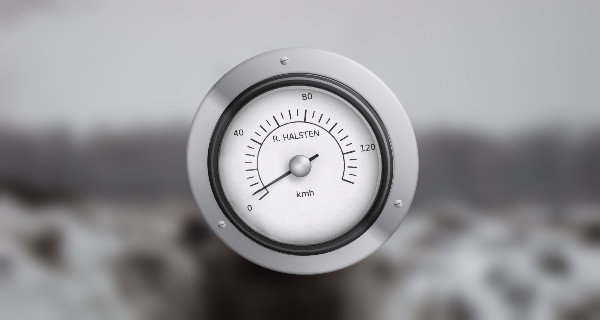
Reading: 5 km/h
